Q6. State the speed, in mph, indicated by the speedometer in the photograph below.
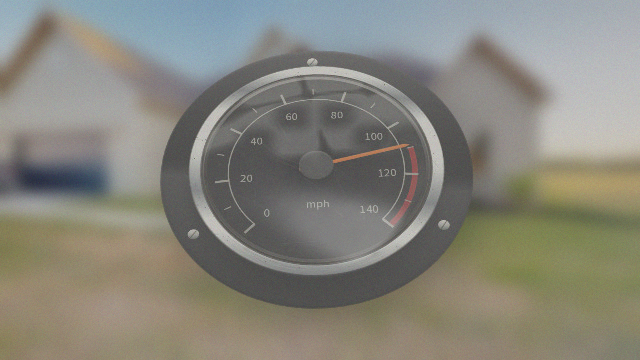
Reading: 110 mph
